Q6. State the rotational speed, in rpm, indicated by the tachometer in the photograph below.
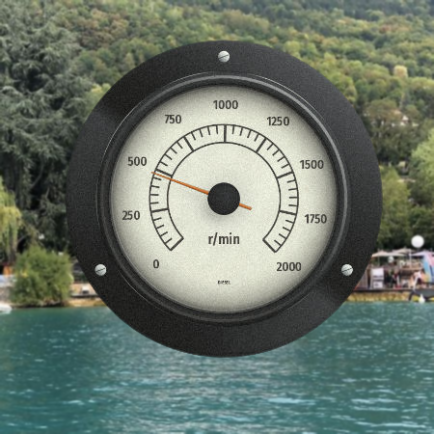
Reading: 475 rpm
